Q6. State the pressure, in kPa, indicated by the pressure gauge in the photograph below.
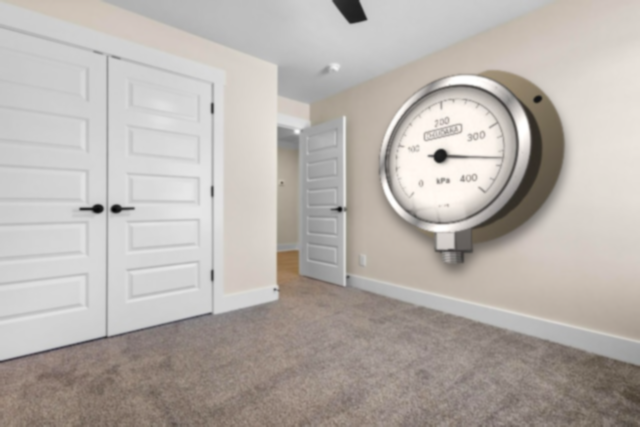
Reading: 350 kPa
